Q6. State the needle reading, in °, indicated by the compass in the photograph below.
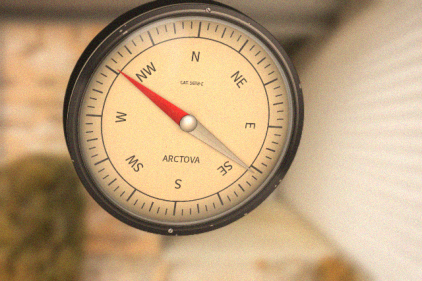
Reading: 302.5 °
